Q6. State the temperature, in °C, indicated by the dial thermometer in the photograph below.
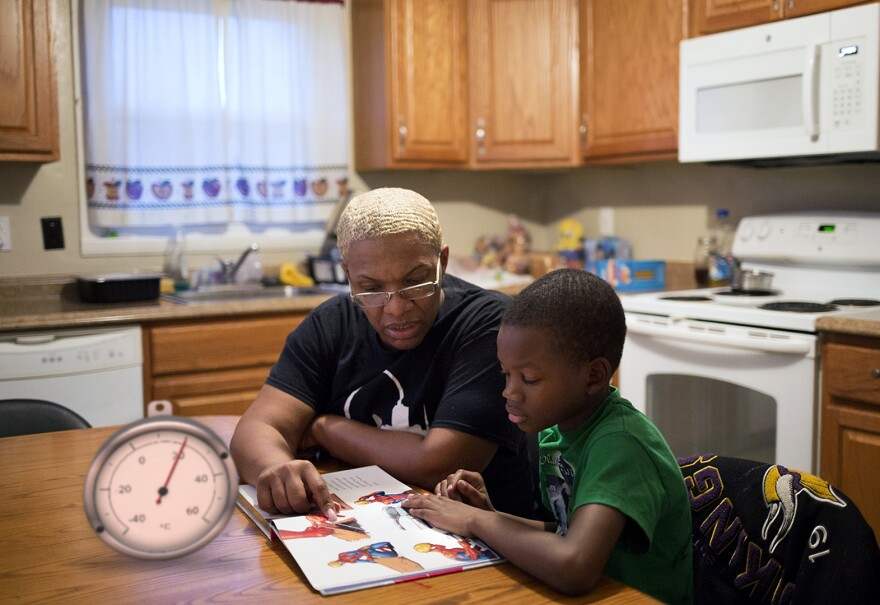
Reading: 20 °C
